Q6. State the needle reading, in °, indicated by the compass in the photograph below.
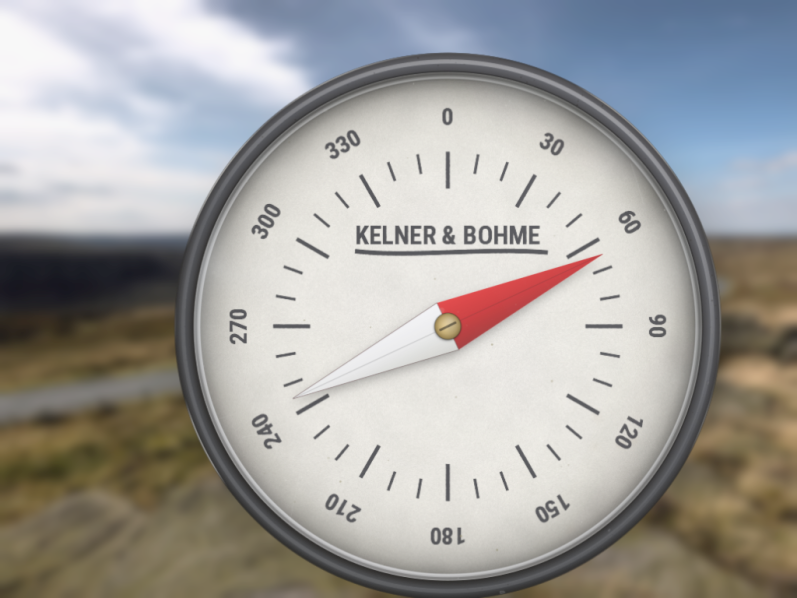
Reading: 65 °
